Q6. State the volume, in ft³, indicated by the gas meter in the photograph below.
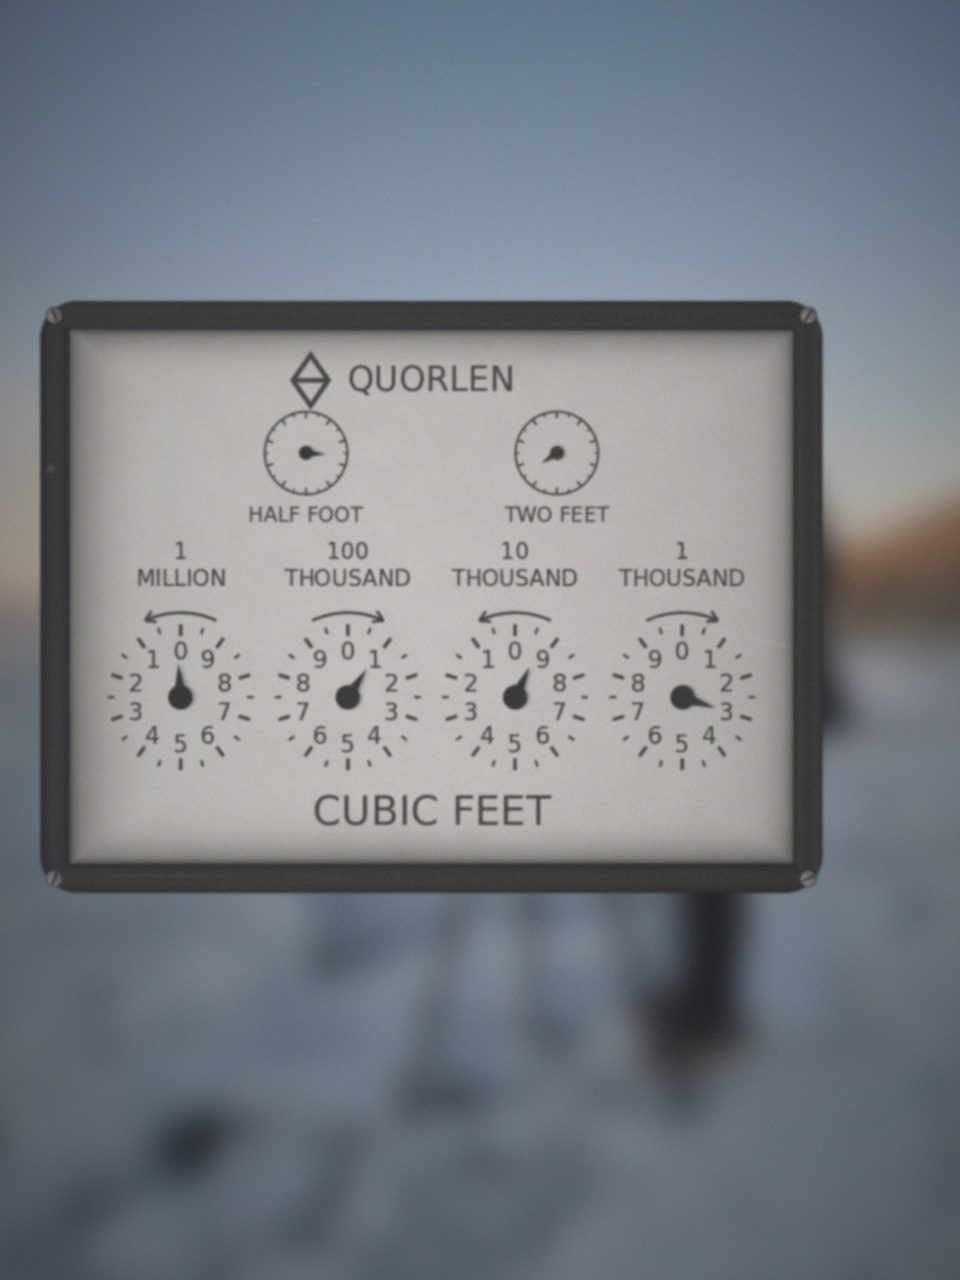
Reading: 9300 ft³
